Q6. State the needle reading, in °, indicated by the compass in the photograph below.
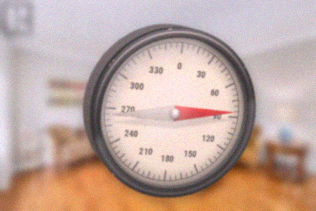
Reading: 85 °
